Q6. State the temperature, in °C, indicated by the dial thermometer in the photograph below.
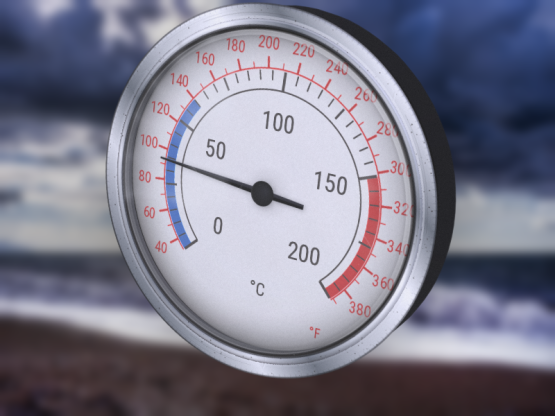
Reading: 35 °C
